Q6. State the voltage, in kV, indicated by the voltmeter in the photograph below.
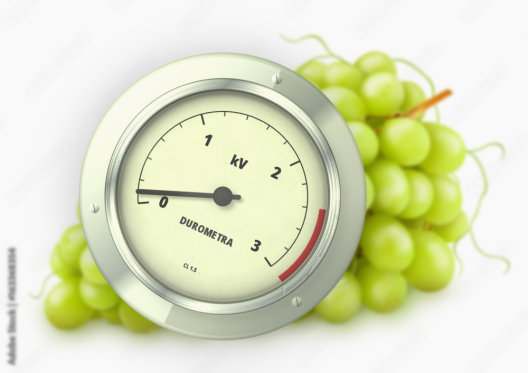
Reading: 0.1 kV
